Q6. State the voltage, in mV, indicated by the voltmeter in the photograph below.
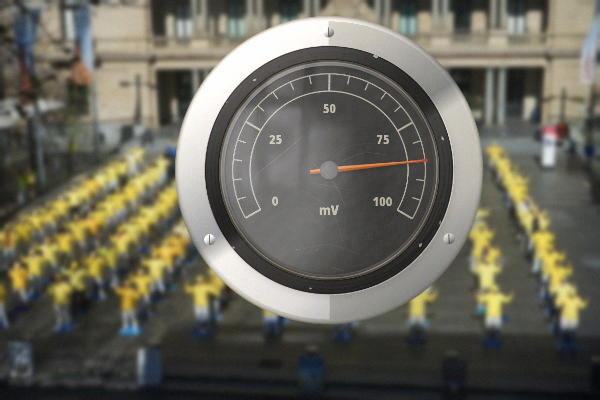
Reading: 85 mV
